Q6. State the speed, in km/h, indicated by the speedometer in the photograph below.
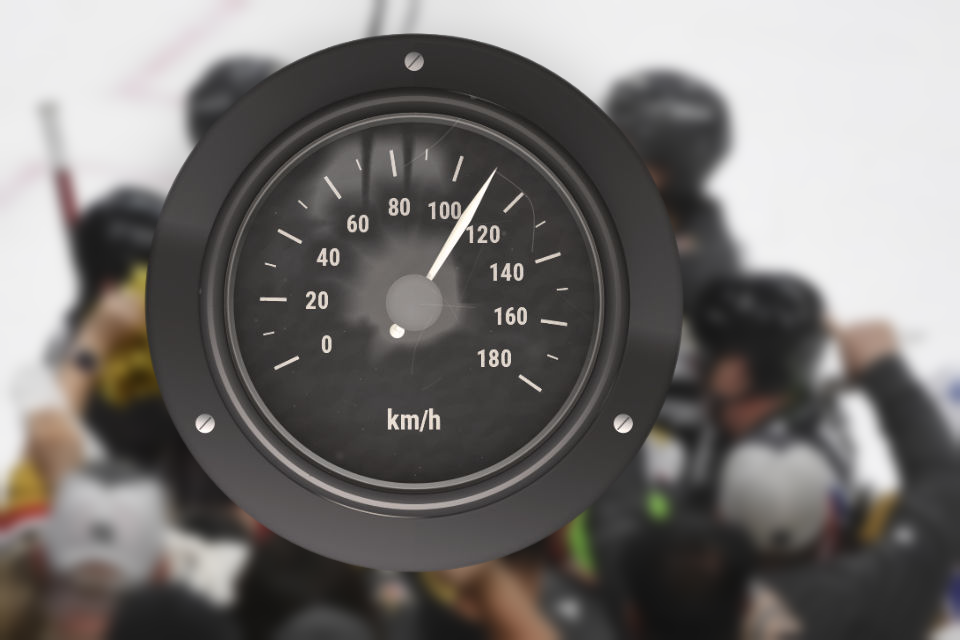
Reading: 110 km/h
